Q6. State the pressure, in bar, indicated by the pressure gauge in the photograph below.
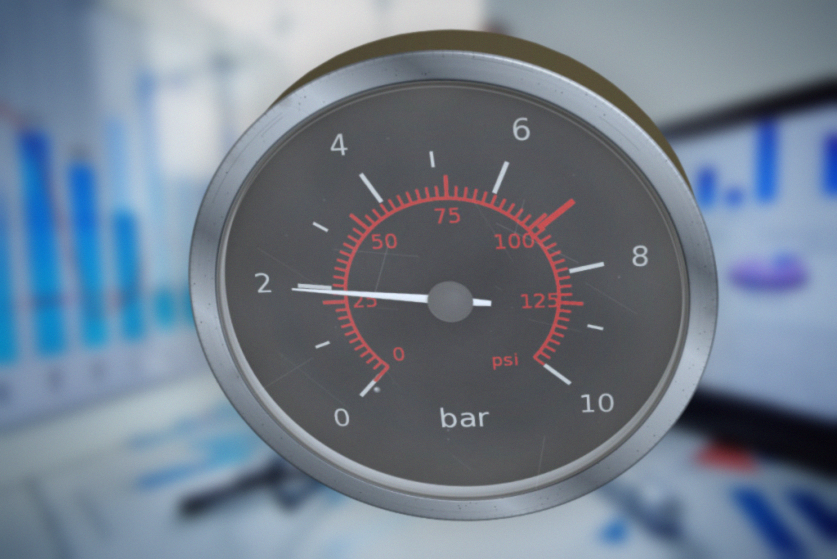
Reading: 2 bar
